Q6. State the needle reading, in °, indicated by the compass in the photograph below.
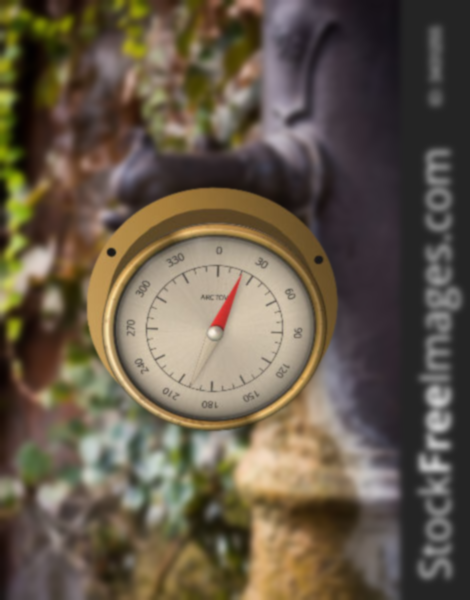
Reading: 20 °
